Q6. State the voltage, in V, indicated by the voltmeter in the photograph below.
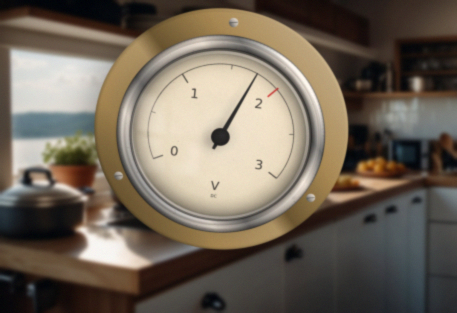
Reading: 1.75 V
